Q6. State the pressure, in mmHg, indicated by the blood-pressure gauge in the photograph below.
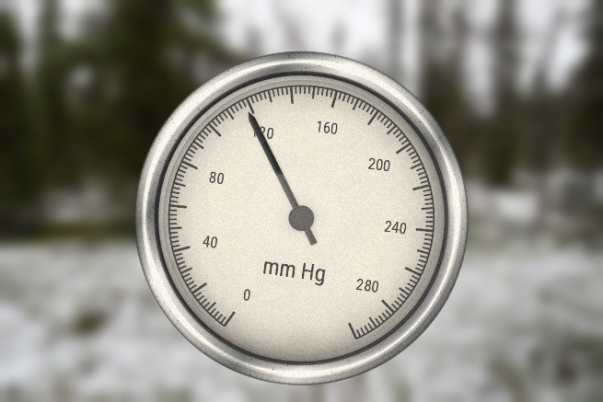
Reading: 118 mmHg
